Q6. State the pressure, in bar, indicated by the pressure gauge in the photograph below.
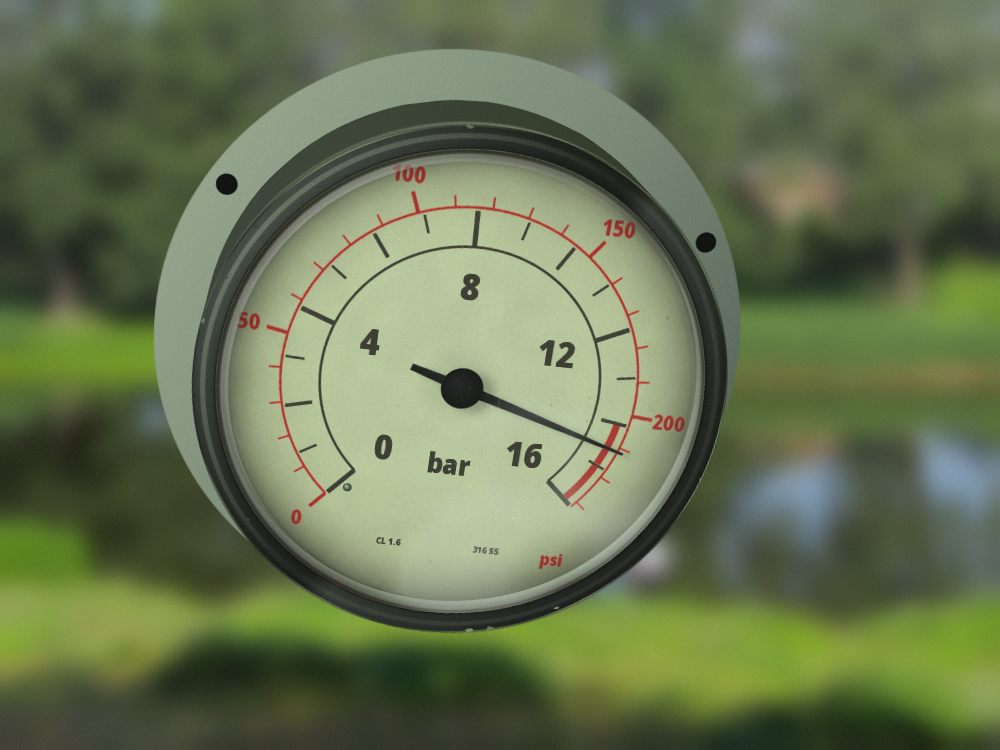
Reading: 14.5 bar
